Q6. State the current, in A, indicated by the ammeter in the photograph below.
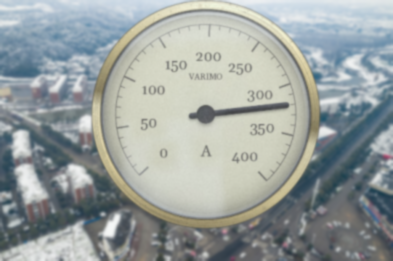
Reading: 320 A
